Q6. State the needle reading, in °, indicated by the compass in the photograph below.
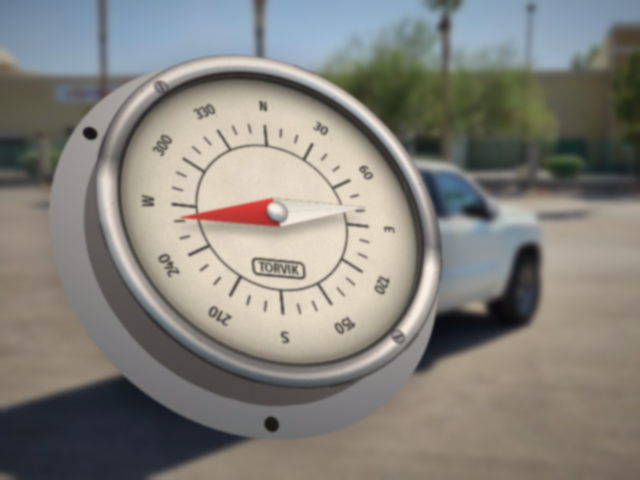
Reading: 260 °
